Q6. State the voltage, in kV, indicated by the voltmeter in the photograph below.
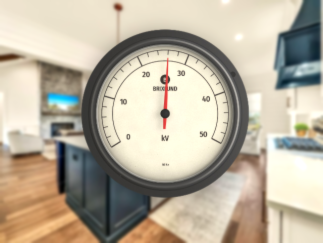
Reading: 26 kV
